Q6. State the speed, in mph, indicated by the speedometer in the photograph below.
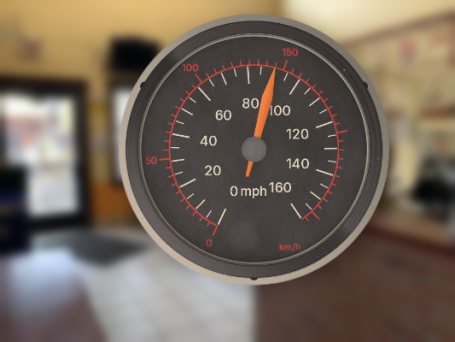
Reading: 90 mph
